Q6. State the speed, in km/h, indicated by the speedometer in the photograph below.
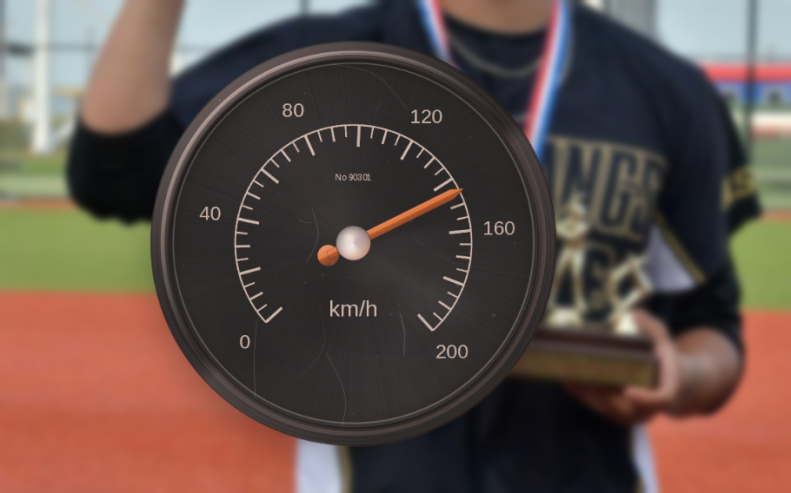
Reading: 145 km/h
